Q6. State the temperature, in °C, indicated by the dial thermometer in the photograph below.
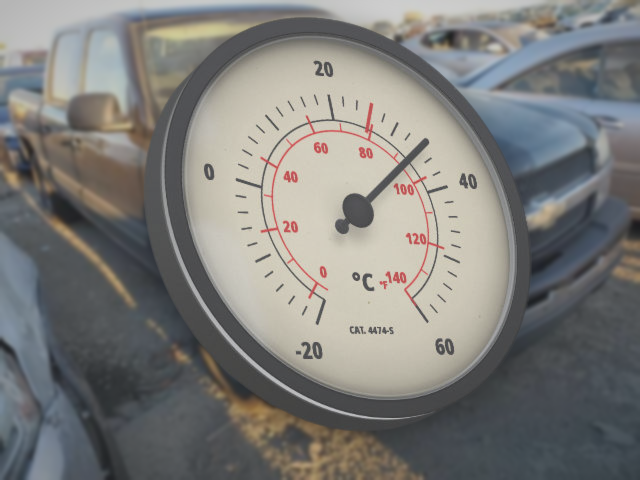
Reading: 34 °C
